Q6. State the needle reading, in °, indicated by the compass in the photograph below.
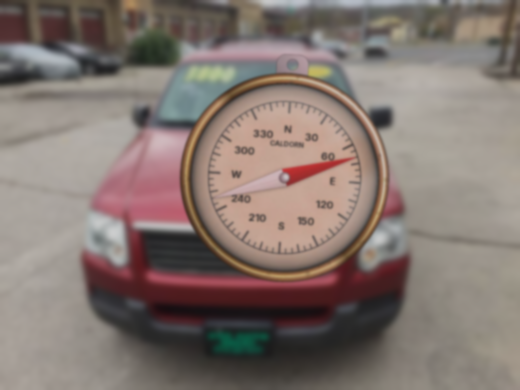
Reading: 70 °
